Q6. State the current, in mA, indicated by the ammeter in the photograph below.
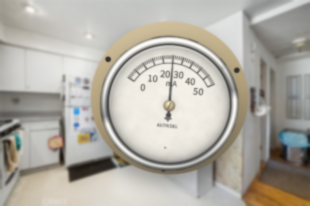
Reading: 25 mA
